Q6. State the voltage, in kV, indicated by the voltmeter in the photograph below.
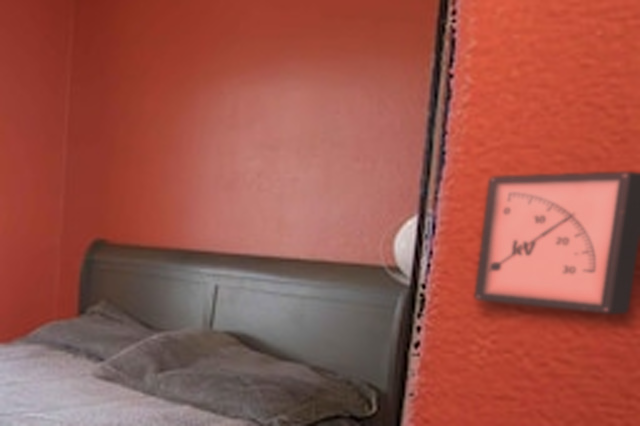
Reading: 15 kV
